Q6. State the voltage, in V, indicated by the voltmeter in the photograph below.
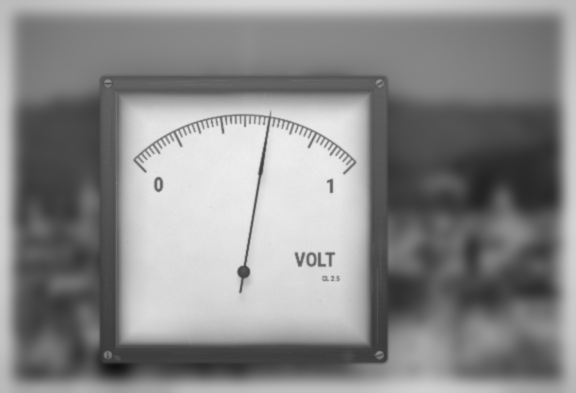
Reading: 0.6 V
